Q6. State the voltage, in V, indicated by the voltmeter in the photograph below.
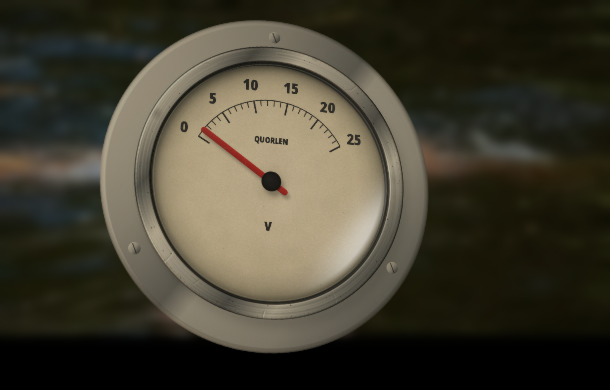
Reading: 1 V
